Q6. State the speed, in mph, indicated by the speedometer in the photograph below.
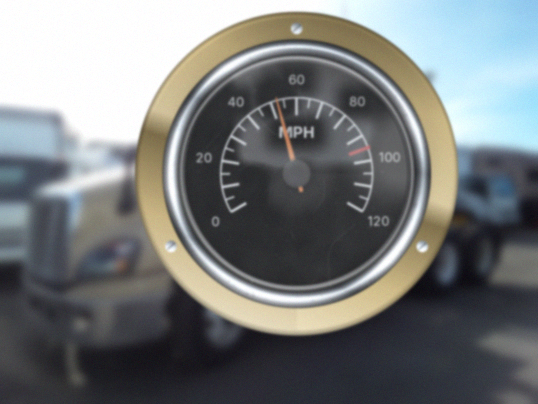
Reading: 52.5 mph
